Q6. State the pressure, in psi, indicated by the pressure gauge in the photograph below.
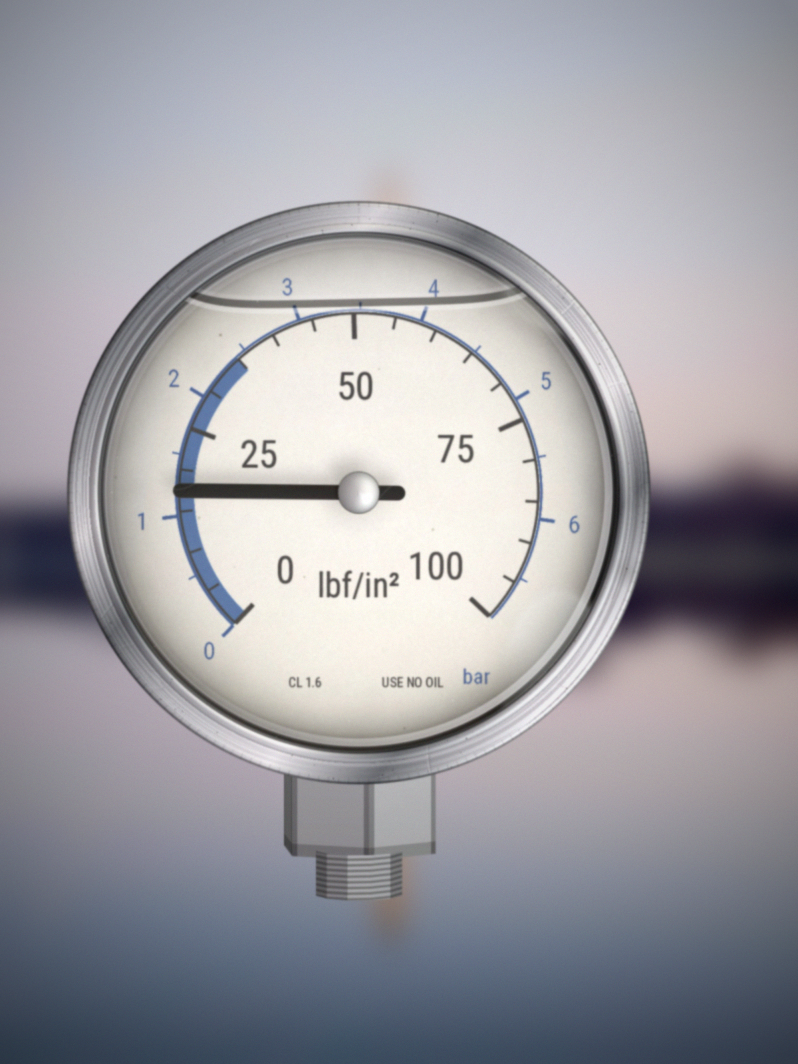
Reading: 17.5 psi
